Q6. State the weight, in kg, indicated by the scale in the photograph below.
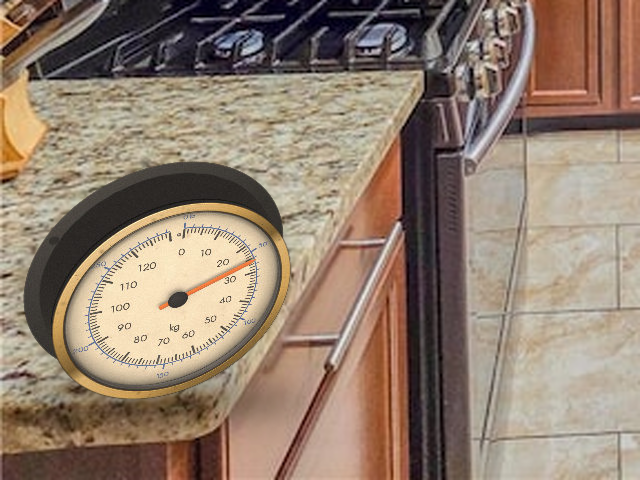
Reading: 25 kg
